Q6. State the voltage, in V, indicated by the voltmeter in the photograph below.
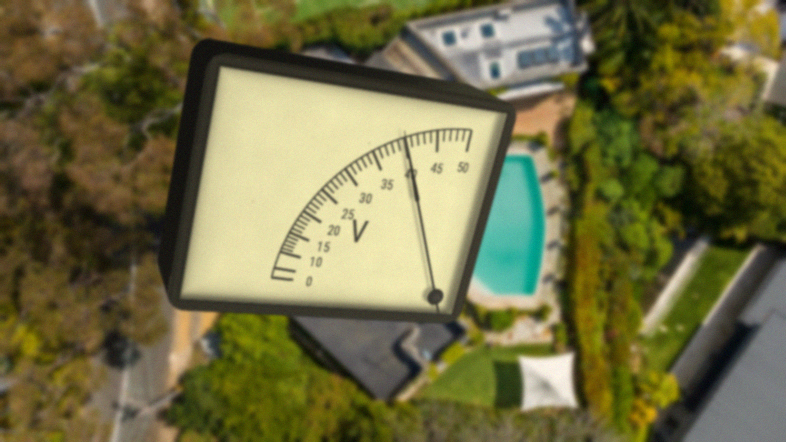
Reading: 40 V
